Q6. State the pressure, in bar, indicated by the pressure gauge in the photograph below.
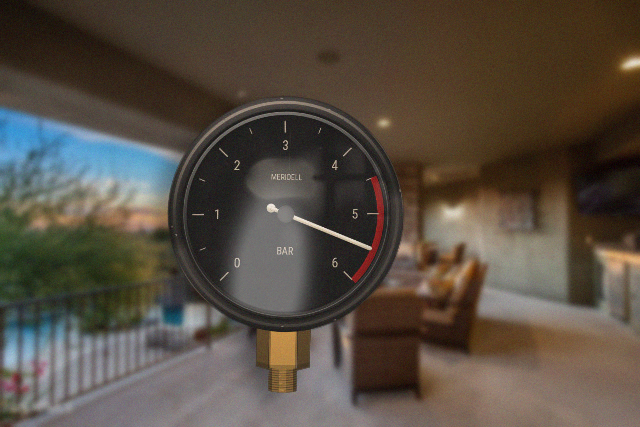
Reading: 5.5 bar
